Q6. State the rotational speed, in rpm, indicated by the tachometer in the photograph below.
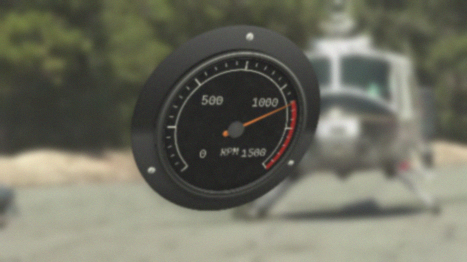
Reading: 1100 rpm
